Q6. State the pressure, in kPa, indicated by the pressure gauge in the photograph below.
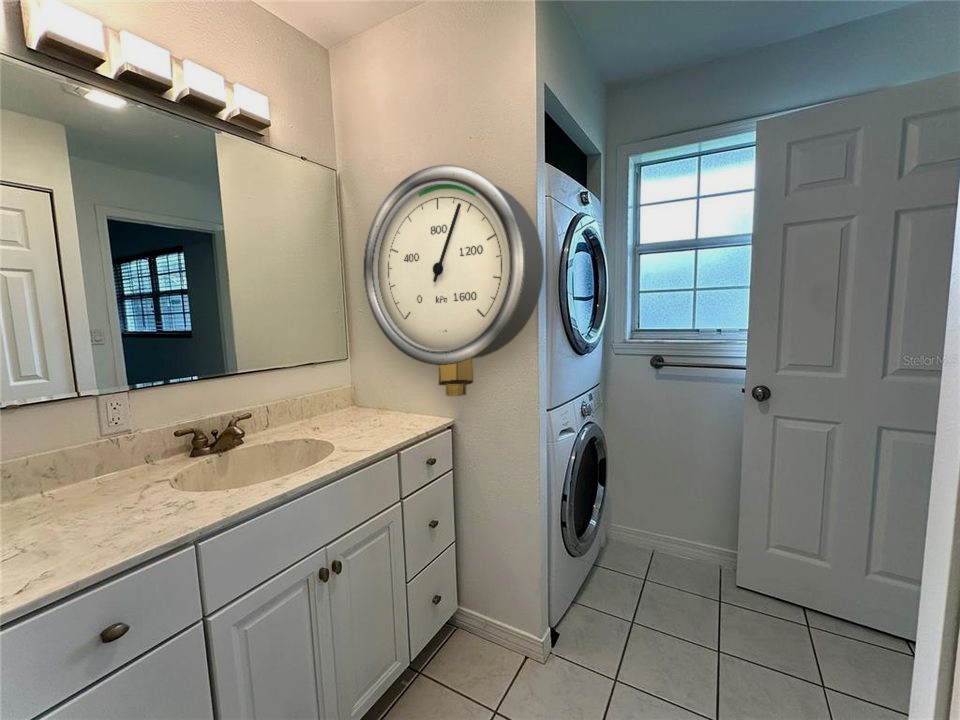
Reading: 950 kPa
